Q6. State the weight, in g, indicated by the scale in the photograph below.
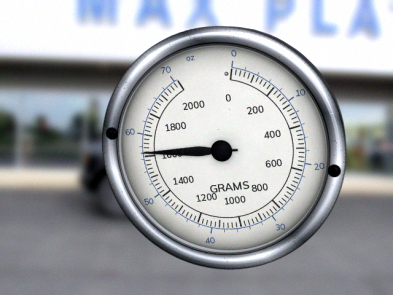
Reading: 1620 g
